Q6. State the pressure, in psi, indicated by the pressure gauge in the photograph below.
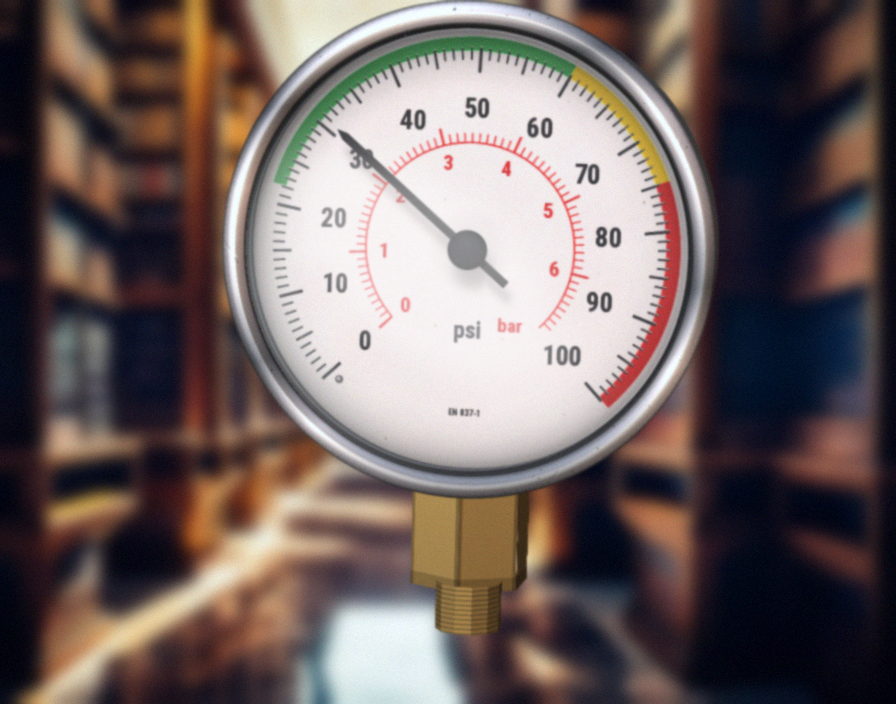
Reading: 31 psi
